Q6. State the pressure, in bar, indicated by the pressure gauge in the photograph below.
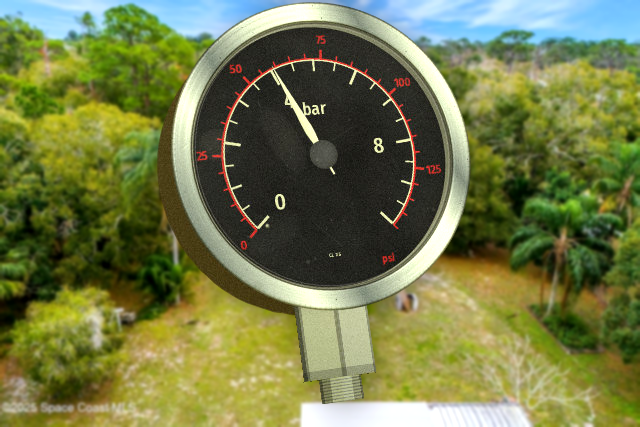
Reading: 4 bar
